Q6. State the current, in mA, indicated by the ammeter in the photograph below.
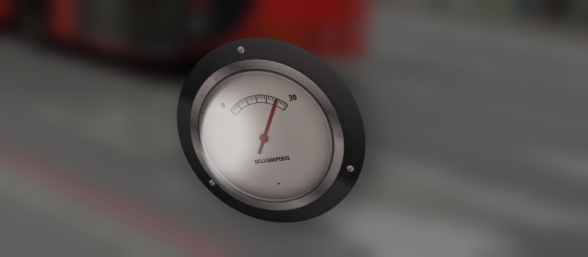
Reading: 25 mA
